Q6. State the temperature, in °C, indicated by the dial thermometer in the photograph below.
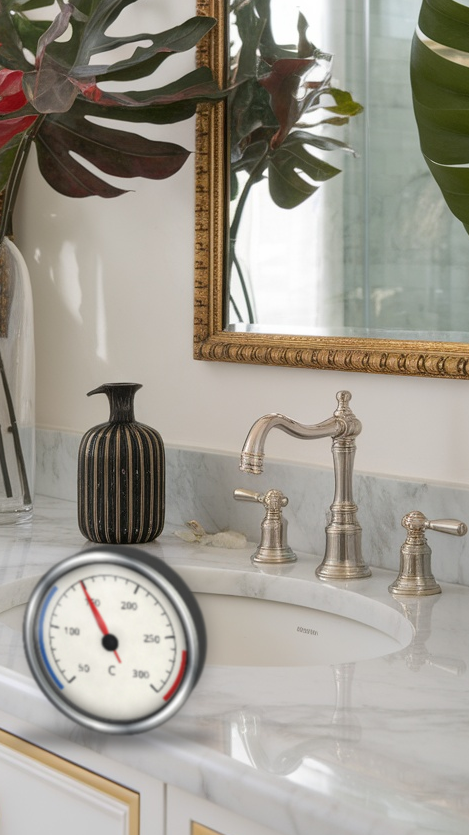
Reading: 150 °C
